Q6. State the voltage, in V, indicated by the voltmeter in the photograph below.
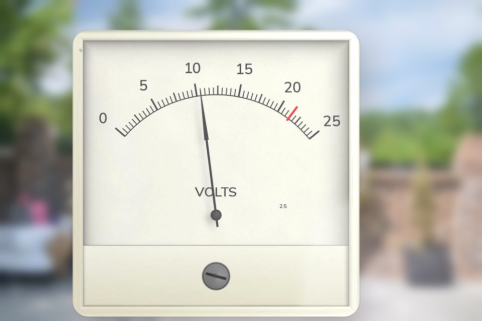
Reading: 10.5 V
